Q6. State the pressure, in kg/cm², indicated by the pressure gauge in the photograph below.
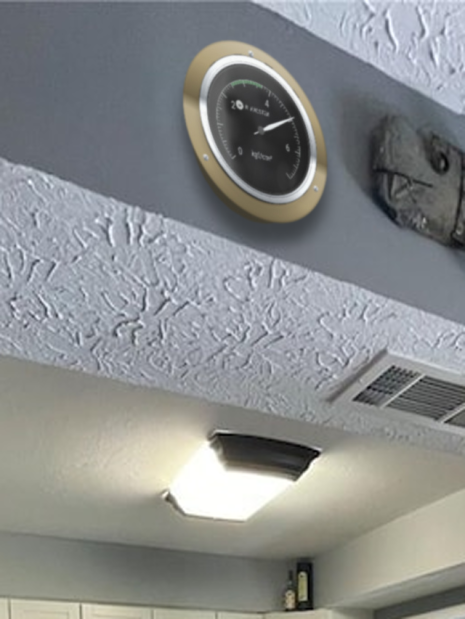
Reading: 5 kg/cm²
